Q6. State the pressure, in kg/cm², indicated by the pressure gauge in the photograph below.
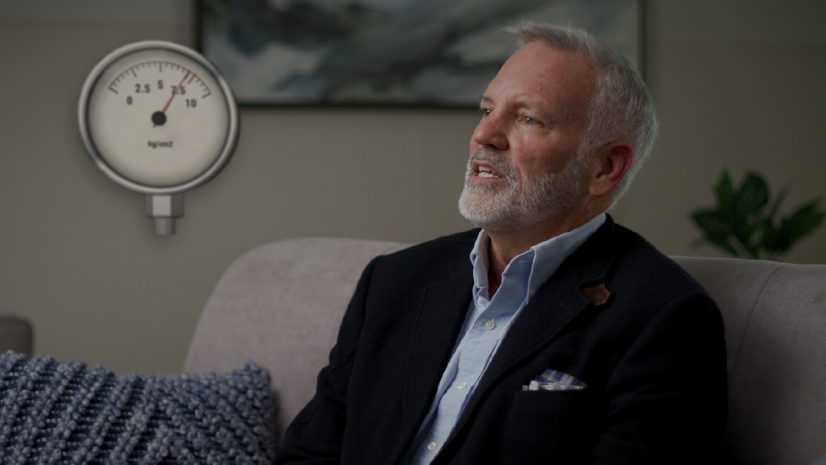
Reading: 7.5 kg/cm²
